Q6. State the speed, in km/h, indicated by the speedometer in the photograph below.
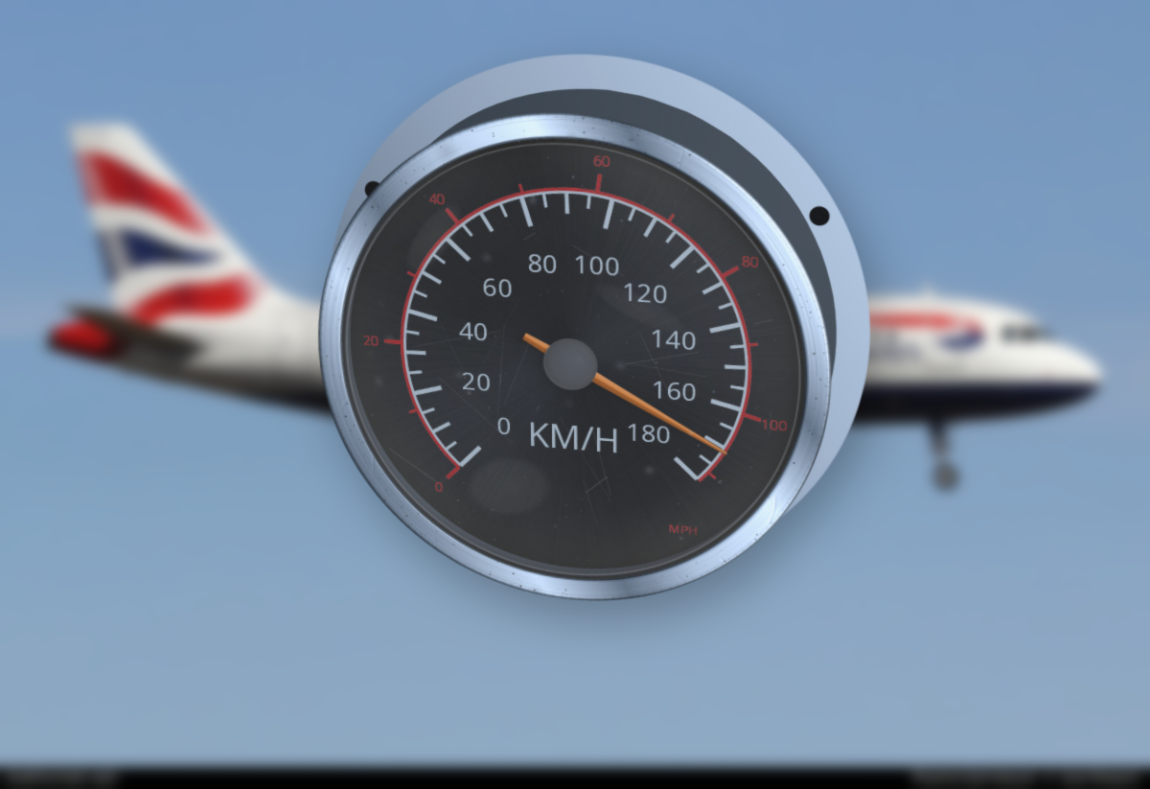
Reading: 170 km/h
